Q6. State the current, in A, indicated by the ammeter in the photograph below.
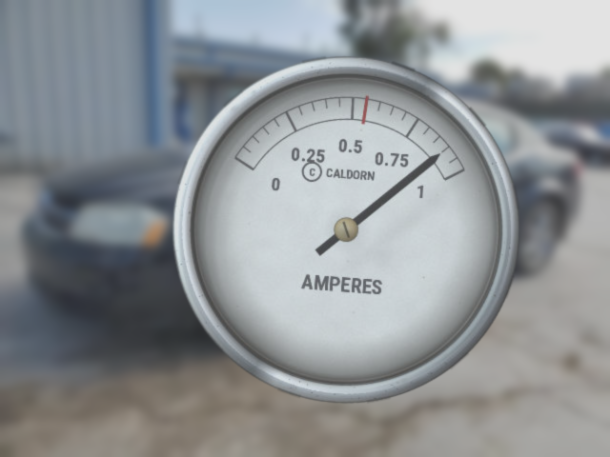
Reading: 0.9 A
